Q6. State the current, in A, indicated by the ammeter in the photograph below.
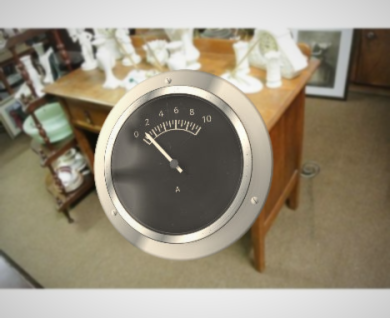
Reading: 1 A
